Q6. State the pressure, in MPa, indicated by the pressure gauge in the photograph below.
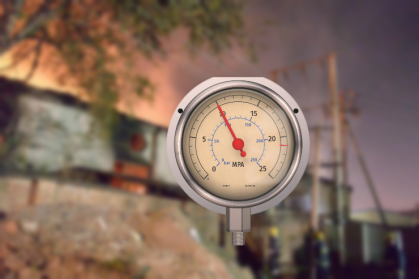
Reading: 10 MPa
